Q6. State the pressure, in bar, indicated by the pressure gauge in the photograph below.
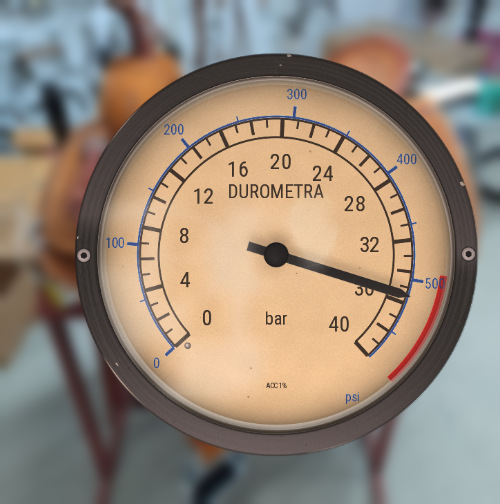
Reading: 35.5 bar
